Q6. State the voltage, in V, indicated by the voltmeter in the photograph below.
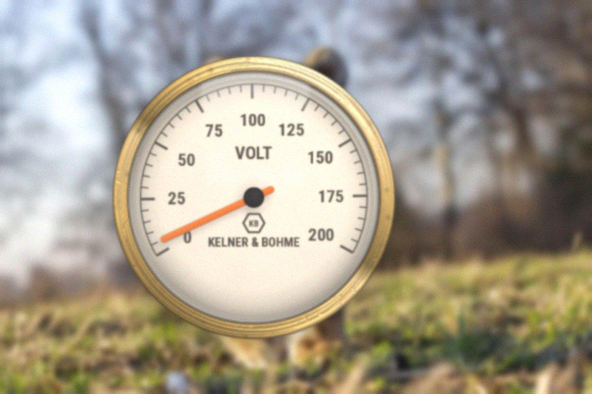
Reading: 5 V
